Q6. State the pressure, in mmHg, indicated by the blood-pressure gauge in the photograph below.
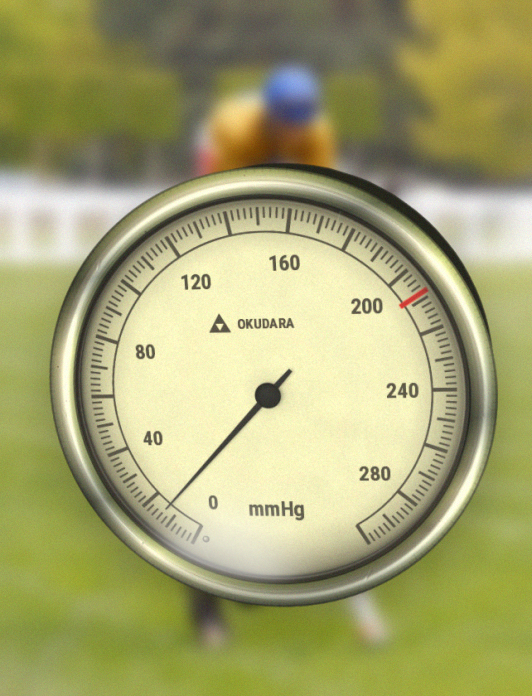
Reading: 14 mmHg
